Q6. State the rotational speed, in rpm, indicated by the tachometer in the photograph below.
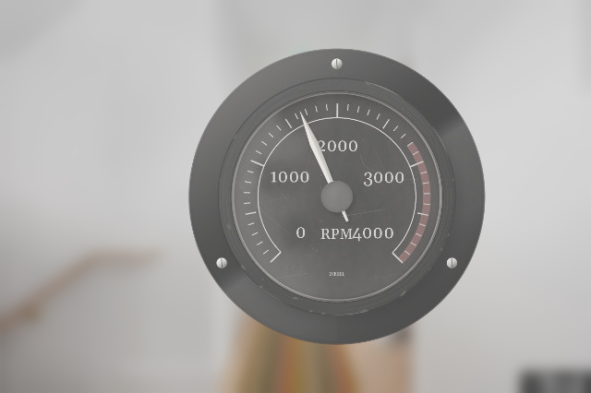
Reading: 1650 rpm
